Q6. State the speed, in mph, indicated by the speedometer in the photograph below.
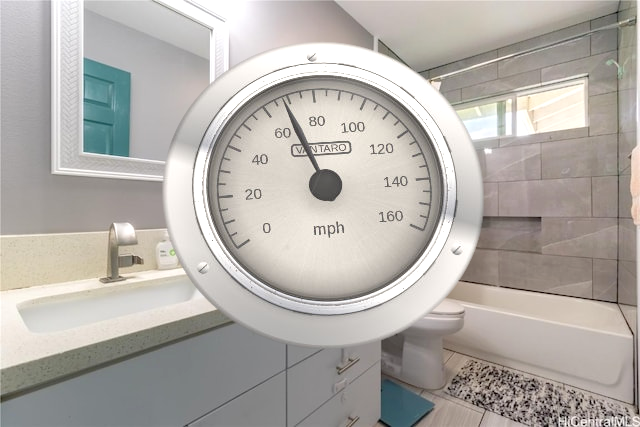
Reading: 67.5 mph
